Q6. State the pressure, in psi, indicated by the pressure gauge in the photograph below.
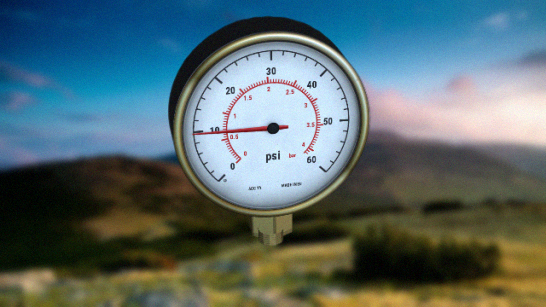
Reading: 10 psi
